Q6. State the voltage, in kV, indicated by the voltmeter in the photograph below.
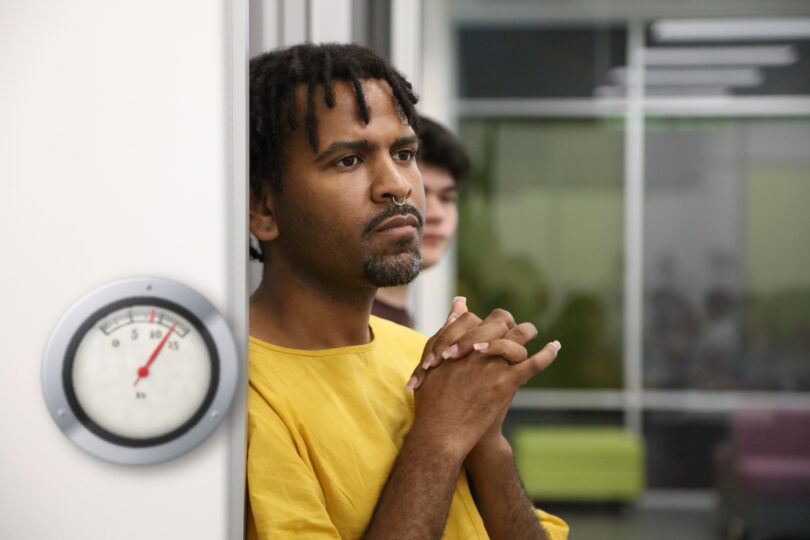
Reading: 12.5 kV
